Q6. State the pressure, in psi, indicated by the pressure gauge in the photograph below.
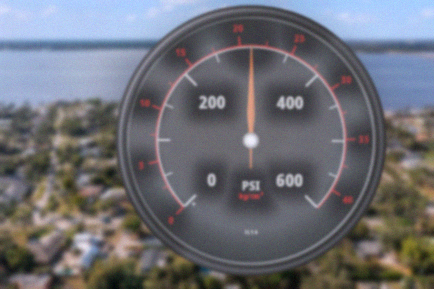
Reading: 300 psi
